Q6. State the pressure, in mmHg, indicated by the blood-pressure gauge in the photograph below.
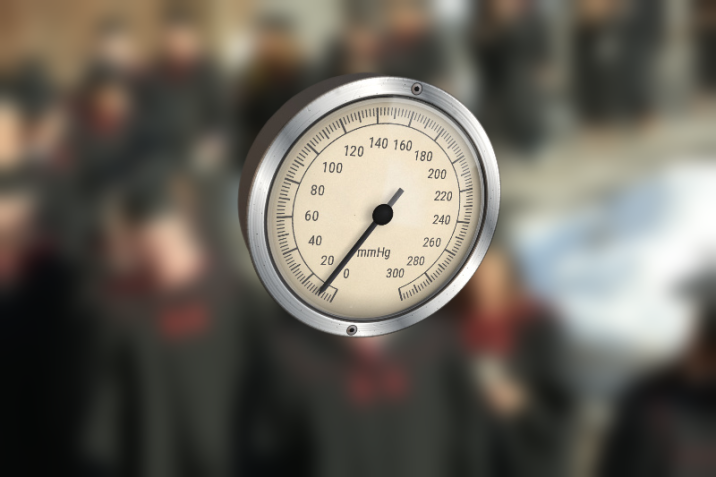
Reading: 10 mmHg
